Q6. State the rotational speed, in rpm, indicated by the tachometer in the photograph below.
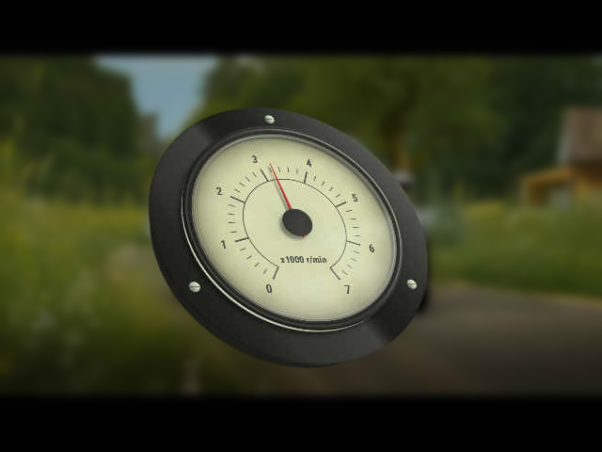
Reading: 3200 rpm
